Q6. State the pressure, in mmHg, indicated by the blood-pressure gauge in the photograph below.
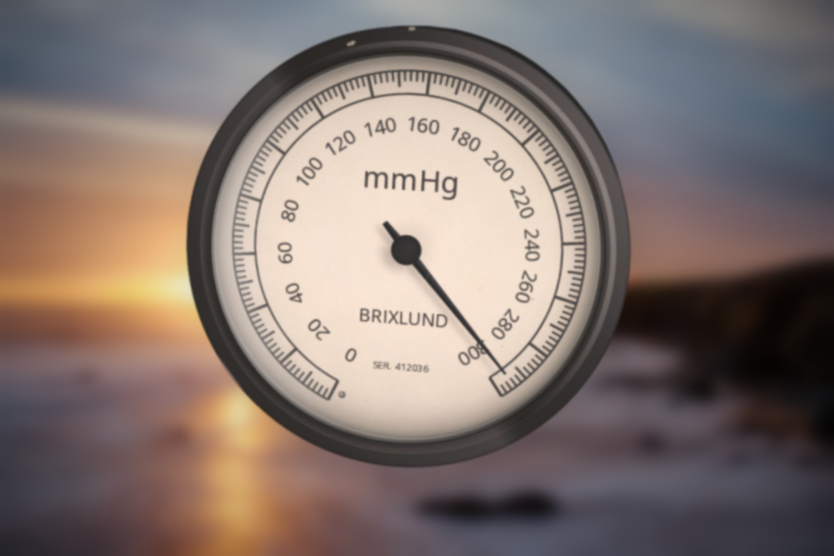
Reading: 294 mmHg
